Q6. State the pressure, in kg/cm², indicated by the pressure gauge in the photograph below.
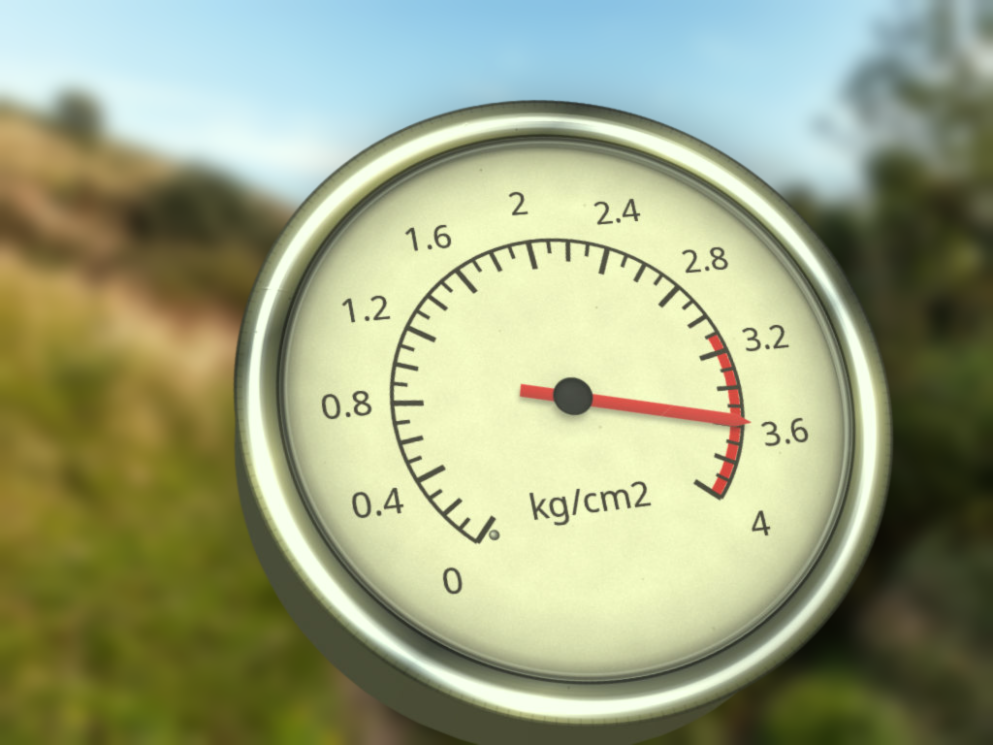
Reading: 3.6 kg/cm²
